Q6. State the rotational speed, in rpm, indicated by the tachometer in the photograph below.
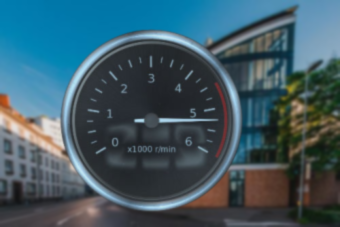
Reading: 5250 rpm
